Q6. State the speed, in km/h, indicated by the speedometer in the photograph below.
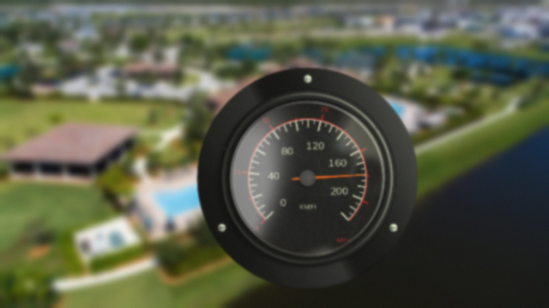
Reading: 180 km/h
